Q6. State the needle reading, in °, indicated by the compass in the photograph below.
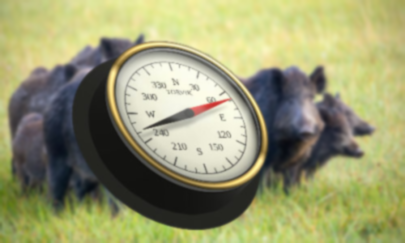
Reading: 70 °
